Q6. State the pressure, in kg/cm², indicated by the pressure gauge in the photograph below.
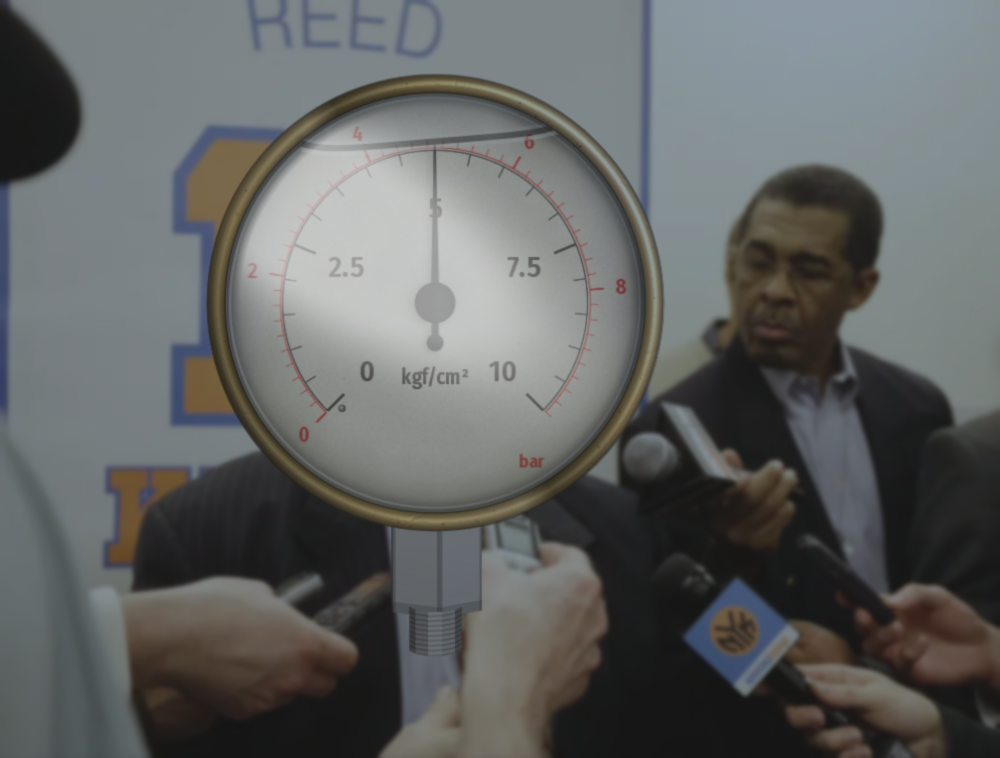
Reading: 5 kg/cm²
